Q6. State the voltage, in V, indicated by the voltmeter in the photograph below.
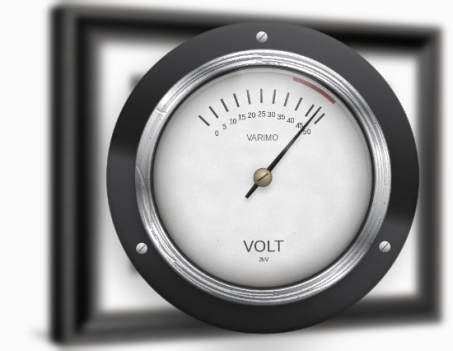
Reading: 47.5 V
